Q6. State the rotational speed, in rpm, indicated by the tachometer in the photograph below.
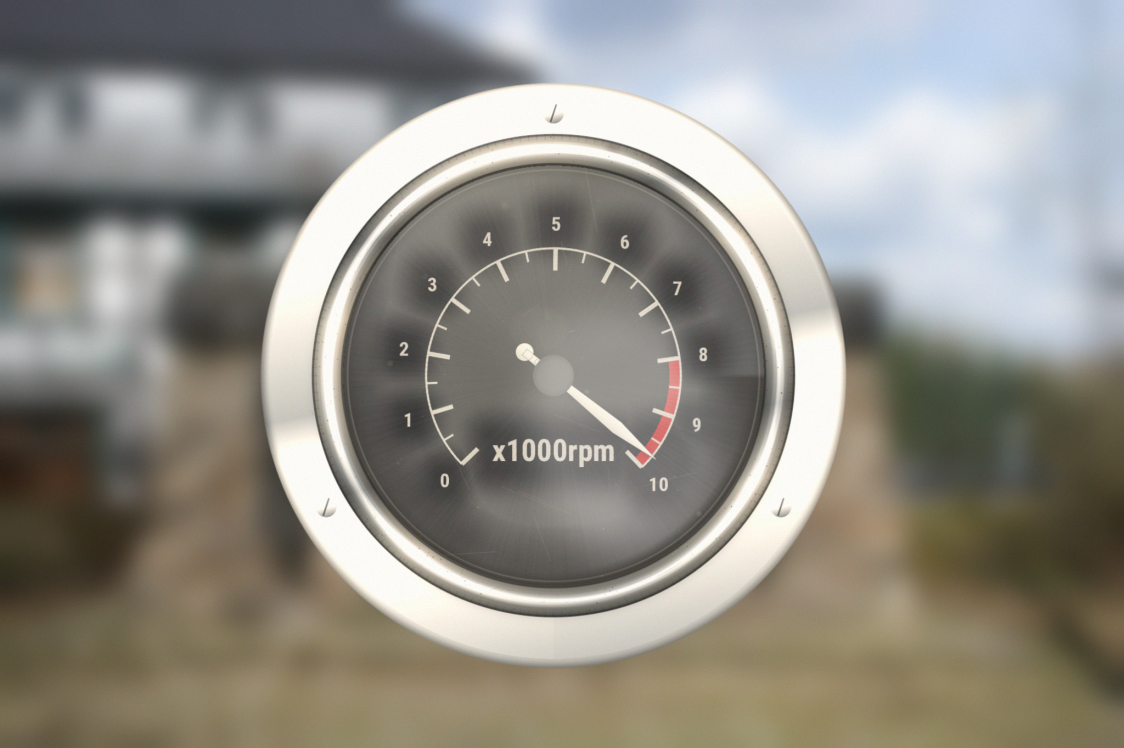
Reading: 9750 rpm
